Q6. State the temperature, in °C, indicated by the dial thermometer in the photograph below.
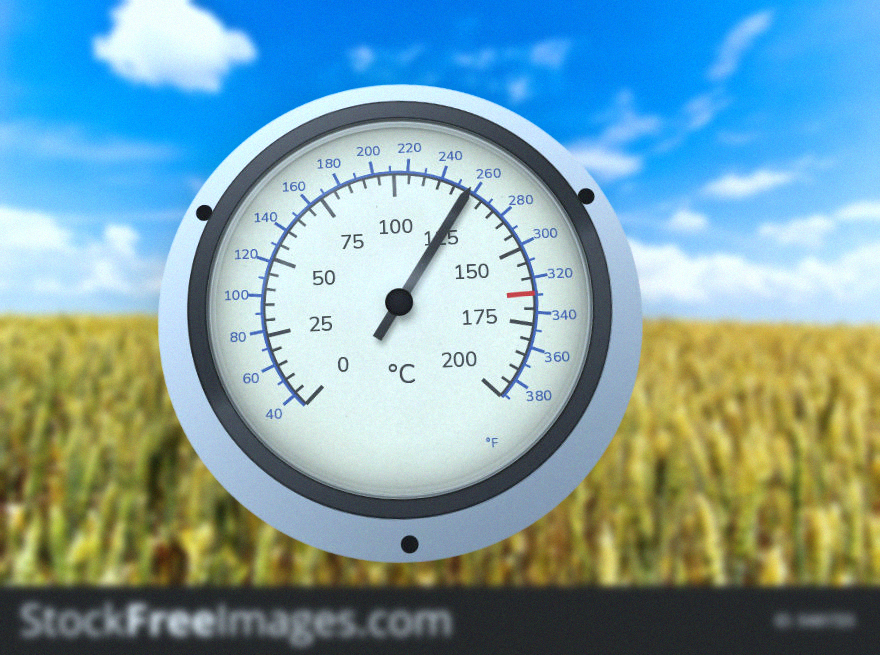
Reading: 125 °C
